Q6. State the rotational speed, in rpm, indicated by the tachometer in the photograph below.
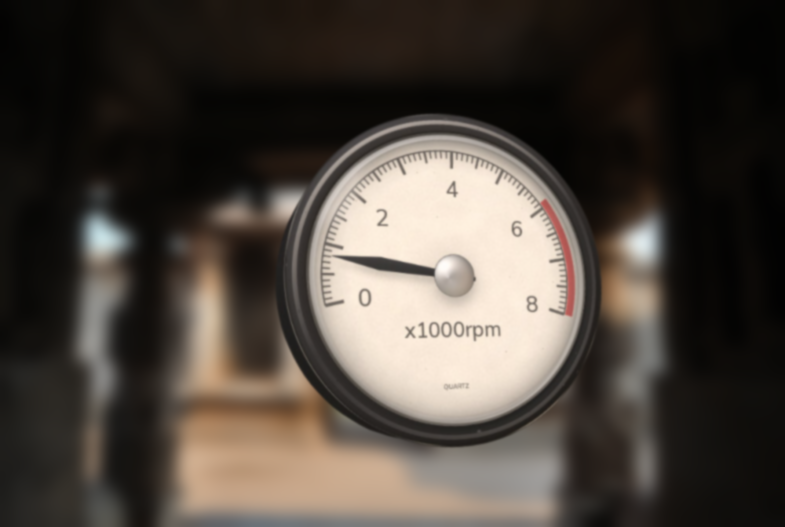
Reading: 800 rpm
